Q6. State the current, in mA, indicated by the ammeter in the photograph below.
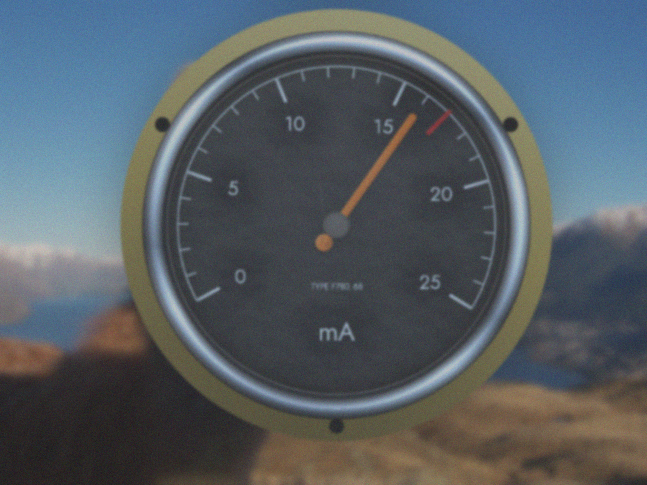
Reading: 16 mA
